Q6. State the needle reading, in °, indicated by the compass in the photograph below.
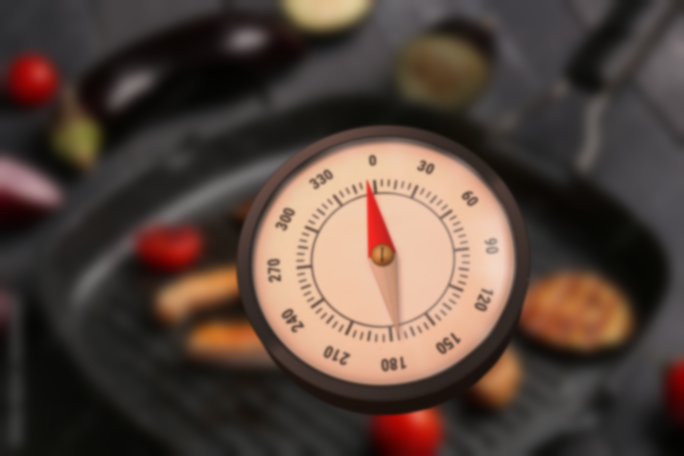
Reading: 355 °
